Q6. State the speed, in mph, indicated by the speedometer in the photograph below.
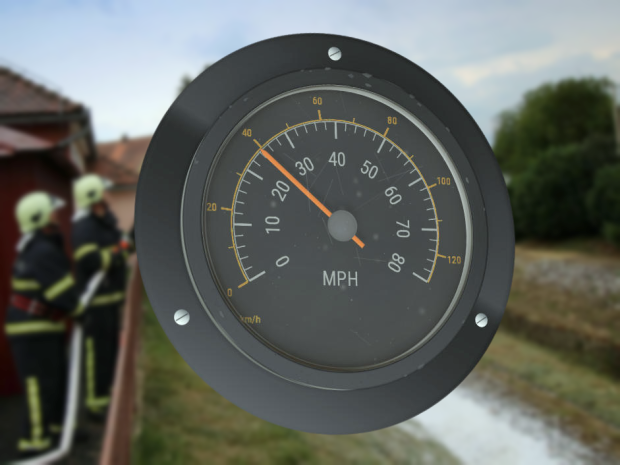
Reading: 24 mph
